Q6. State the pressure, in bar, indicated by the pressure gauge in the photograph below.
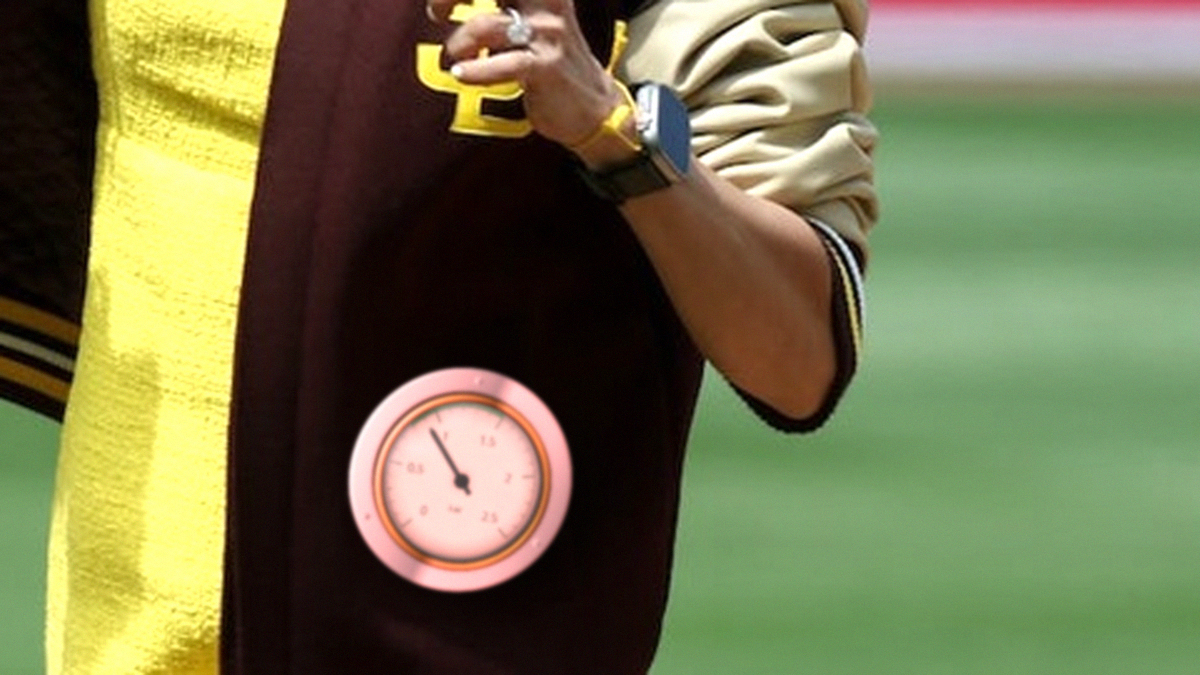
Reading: 0.9 bar
